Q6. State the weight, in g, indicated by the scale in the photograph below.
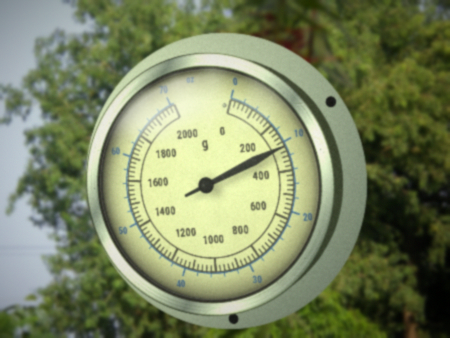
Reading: 300 g
